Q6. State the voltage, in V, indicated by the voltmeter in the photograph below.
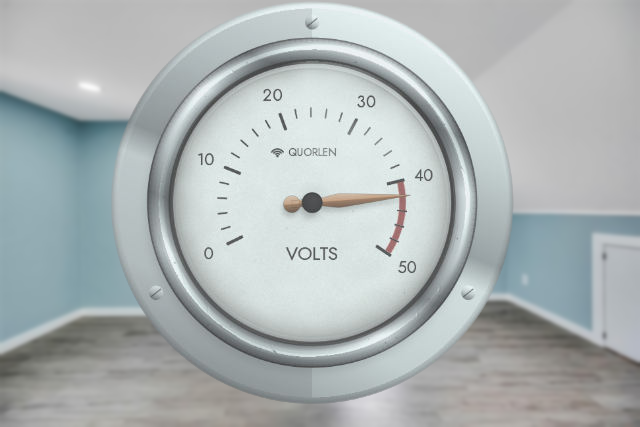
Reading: 42 V
